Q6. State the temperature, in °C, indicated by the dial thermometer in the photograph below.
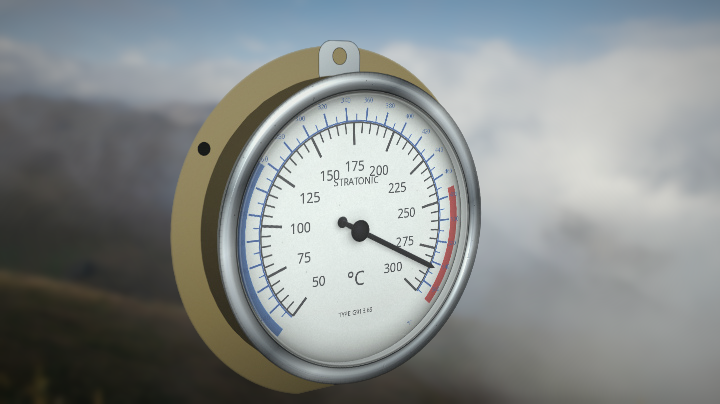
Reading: 285 °C
